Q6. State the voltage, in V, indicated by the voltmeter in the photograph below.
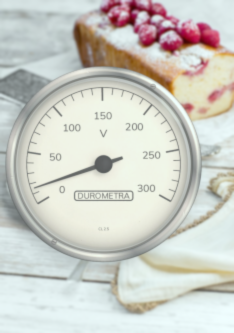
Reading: 15 V
